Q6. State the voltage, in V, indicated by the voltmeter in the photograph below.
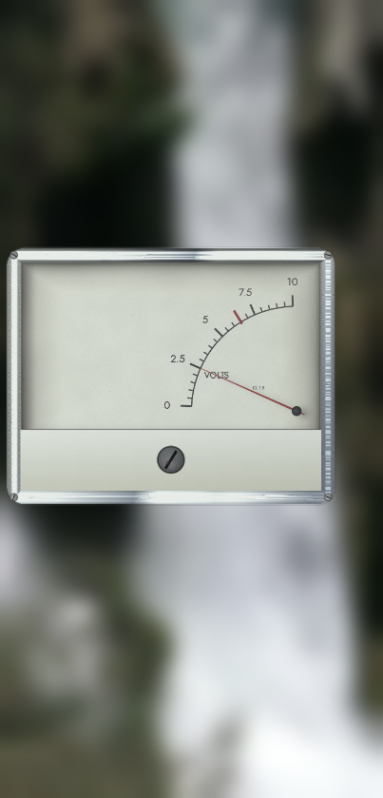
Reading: 2.5 V
